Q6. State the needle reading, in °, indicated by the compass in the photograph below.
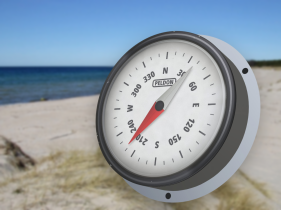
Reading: 220 °
